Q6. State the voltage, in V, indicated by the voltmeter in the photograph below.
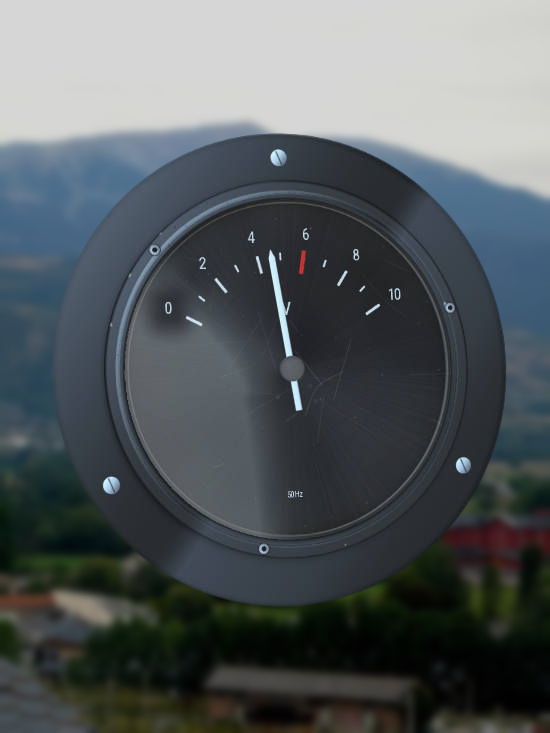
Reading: 4.5 V
